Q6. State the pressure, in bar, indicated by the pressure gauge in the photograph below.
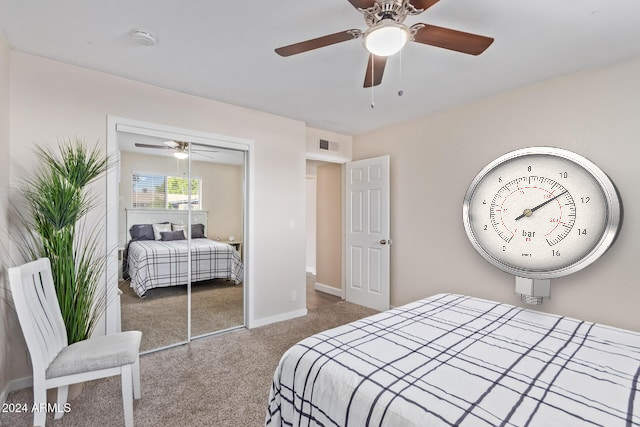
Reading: 11 bar
